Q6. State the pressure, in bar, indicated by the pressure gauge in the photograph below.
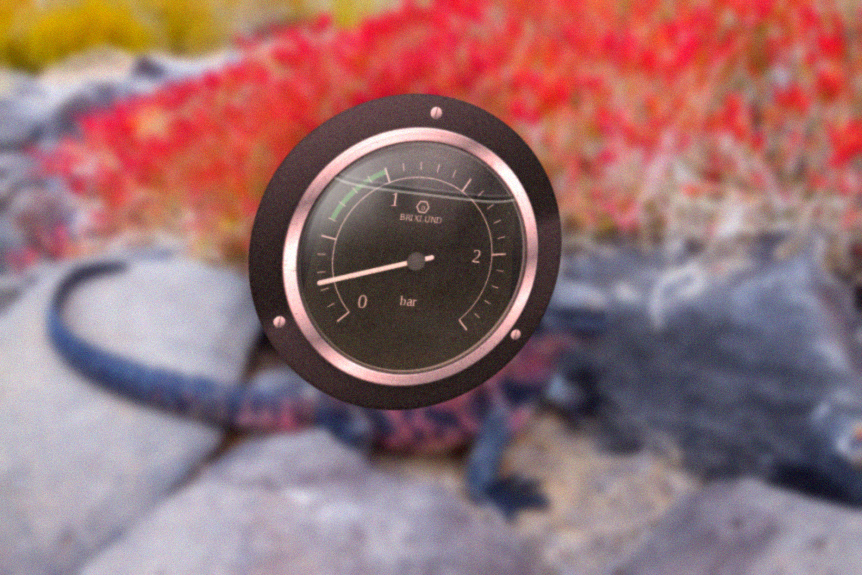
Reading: 0.25 bar
